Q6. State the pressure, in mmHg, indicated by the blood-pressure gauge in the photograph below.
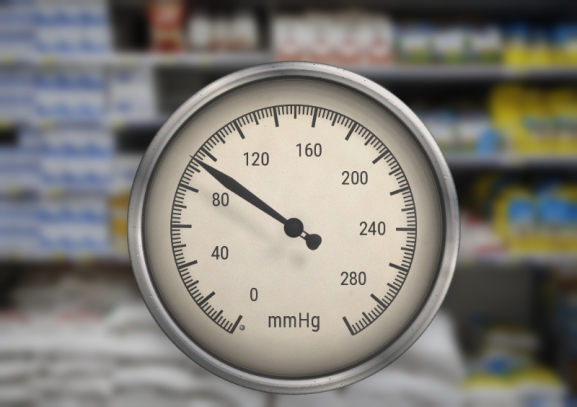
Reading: 94 mmHg
